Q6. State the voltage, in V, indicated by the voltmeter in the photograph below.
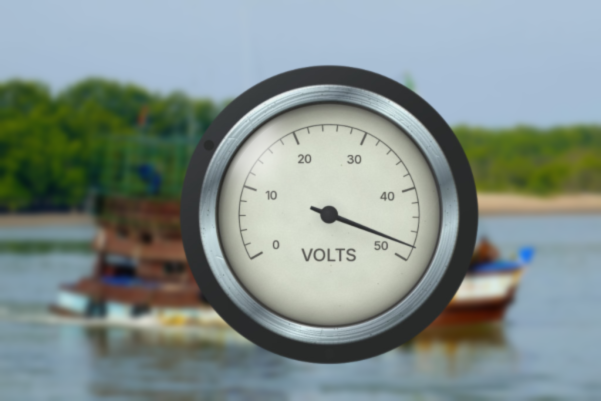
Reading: 48 V
